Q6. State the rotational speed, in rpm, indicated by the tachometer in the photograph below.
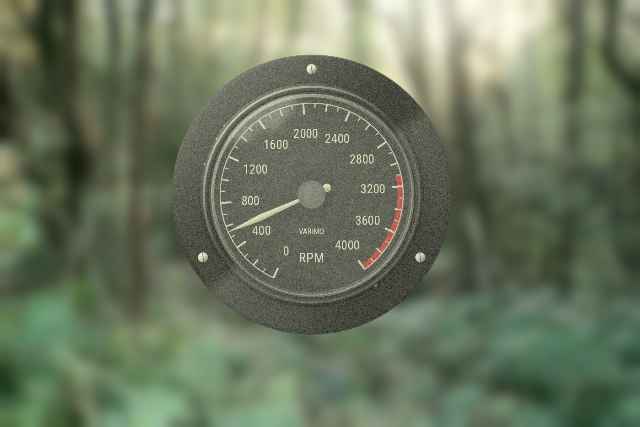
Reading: 550 rpm
